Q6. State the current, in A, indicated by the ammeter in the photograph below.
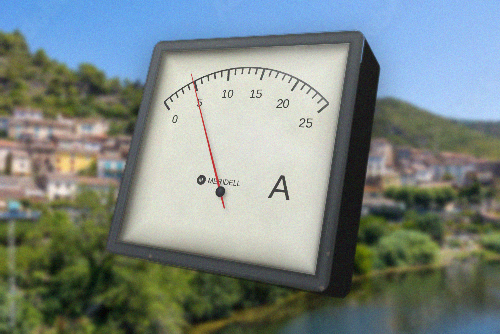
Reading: 5 A
